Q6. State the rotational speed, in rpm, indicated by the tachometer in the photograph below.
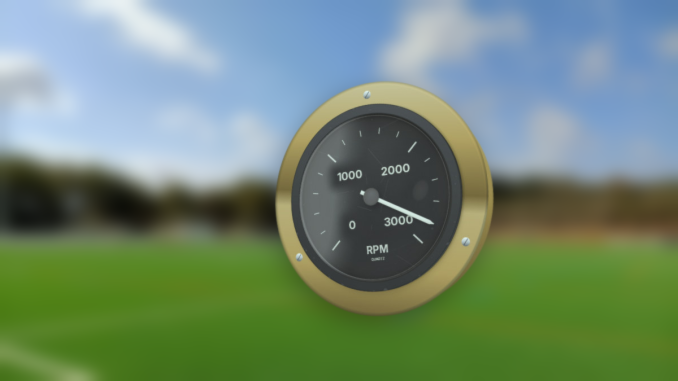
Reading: 2800 rpm
